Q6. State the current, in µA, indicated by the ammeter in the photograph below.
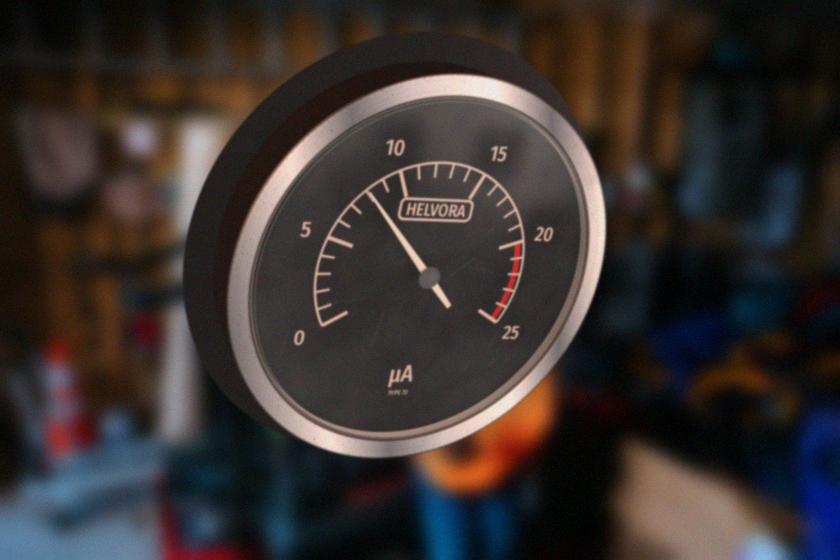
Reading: 8 µA
